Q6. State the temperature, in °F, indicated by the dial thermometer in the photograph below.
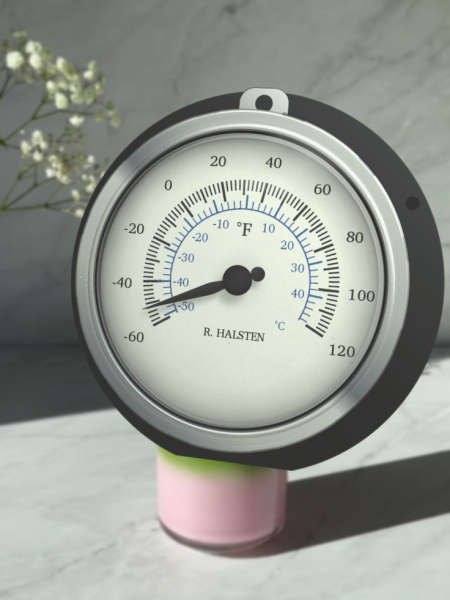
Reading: -52 °F
